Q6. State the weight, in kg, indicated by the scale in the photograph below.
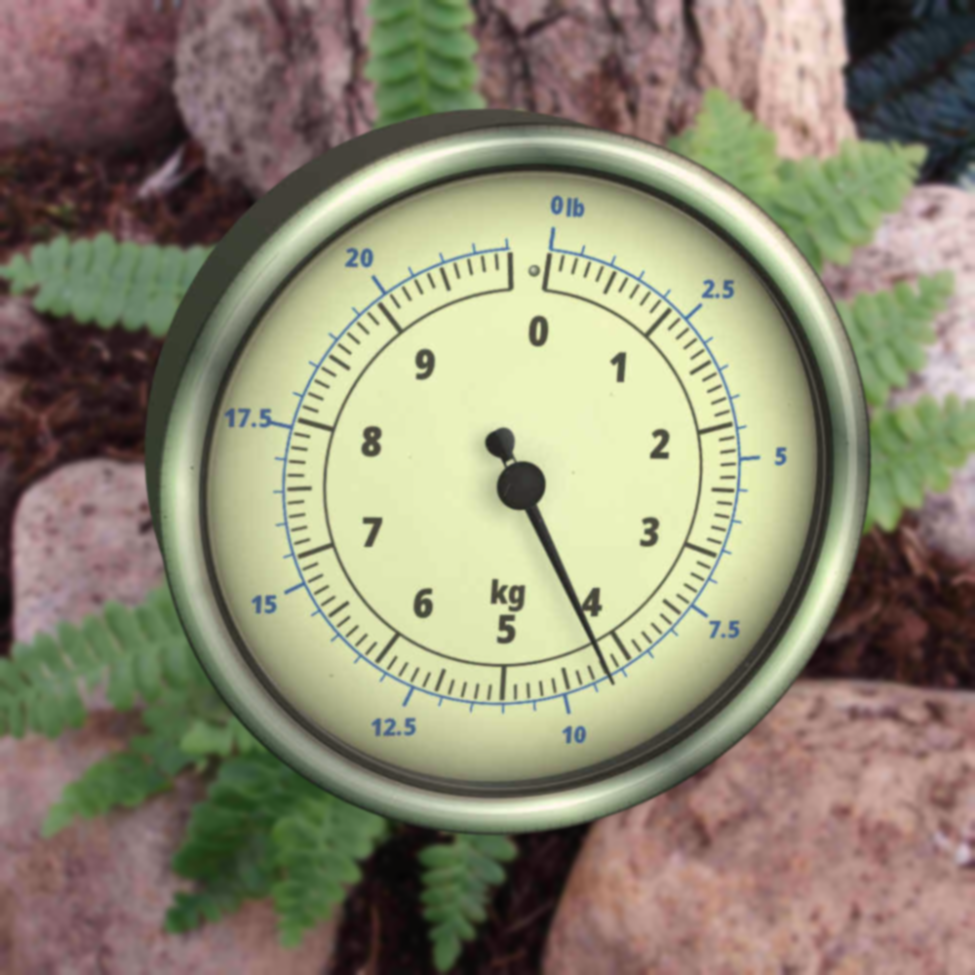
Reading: 4.2 kg
